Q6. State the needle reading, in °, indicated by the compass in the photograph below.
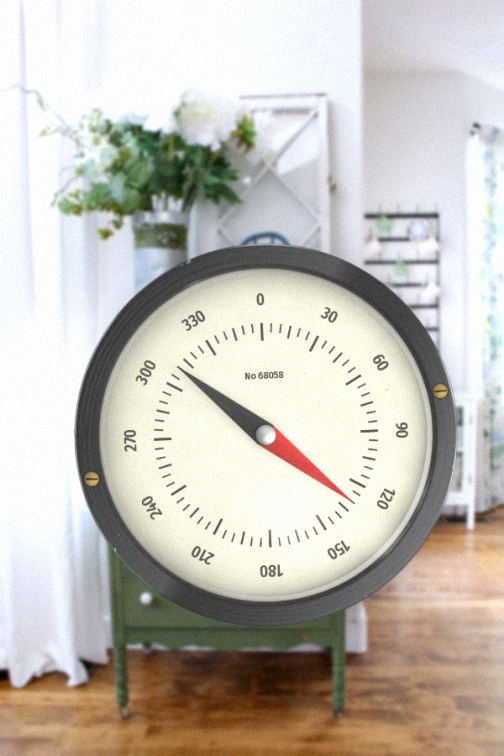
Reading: 130 °
